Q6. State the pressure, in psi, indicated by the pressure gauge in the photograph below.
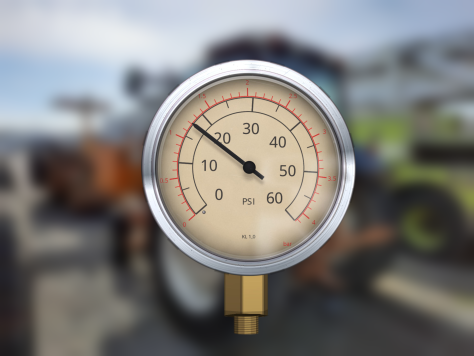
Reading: 17.5 psi
